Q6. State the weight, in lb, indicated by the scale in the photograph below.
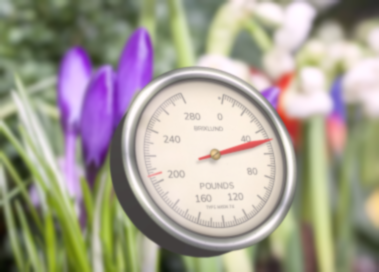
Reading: 50 lb
